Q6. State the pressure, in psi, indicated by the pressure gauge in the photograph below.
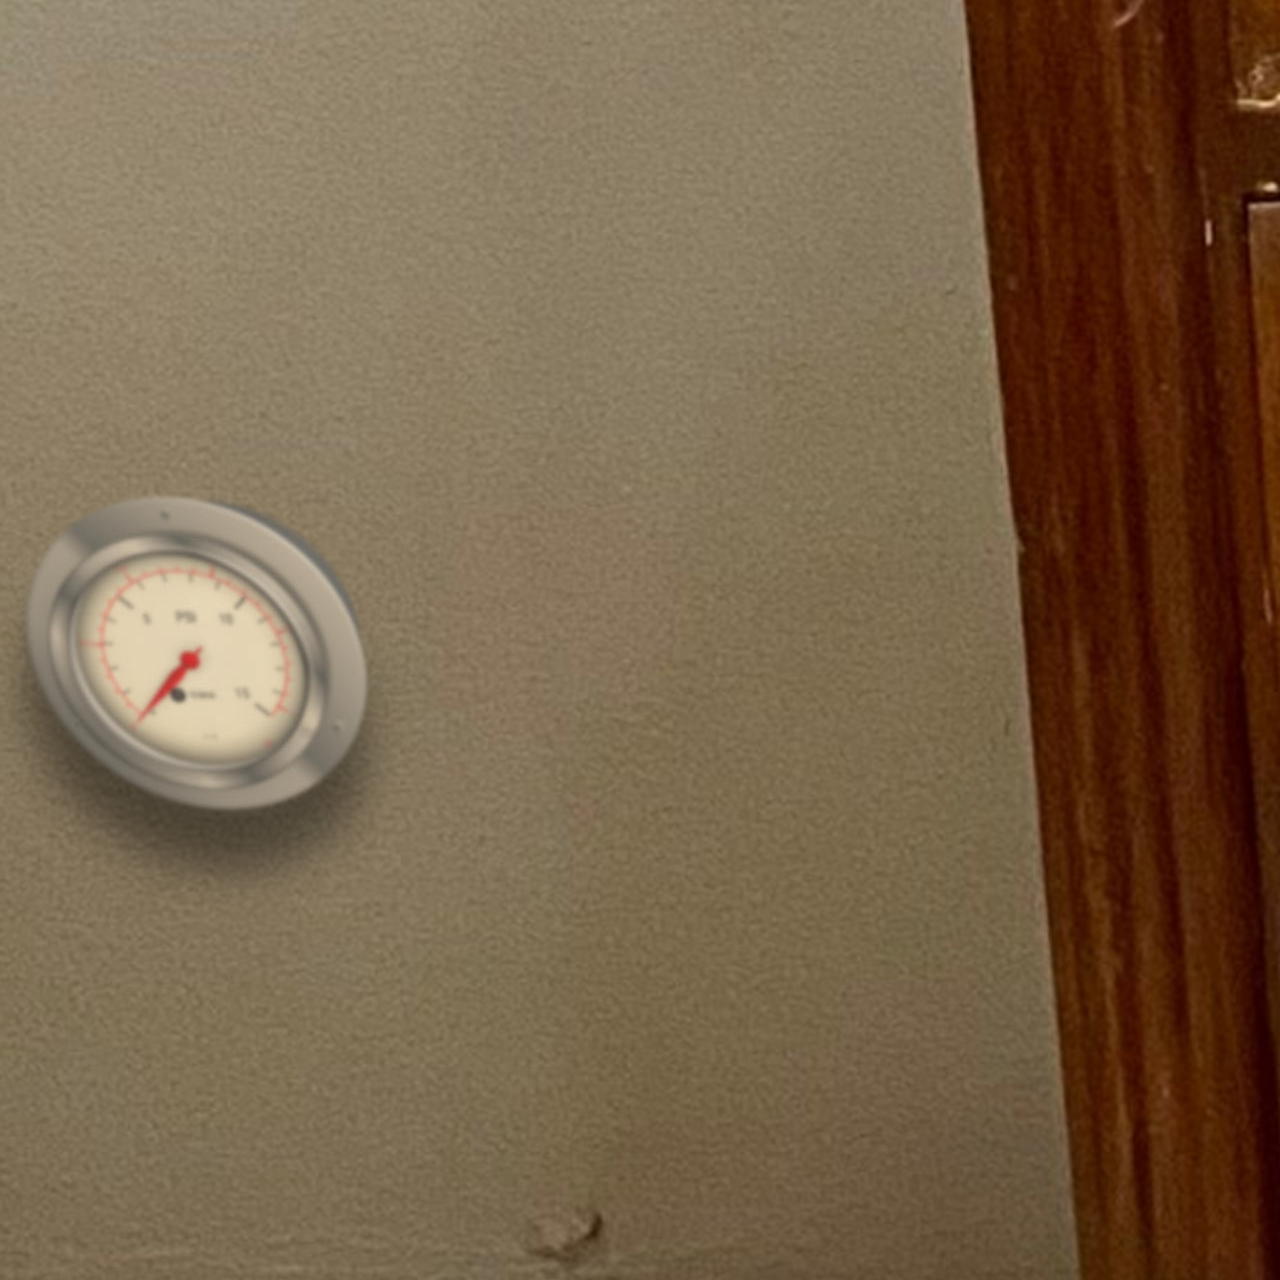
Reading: 0 psi
